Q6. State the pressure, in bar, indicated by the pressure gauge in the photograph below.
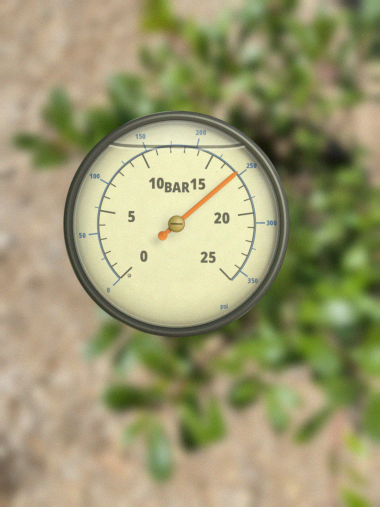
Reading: 17 bar
